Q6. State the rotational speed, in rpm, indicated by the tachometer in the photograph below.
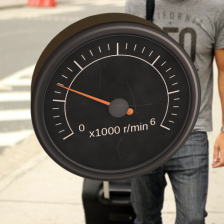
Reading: 1400 rpm
